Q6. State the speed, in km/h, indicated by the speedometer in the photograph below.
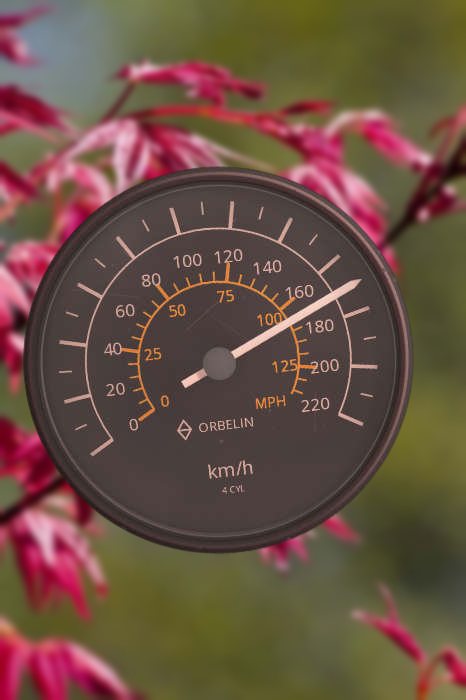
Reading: 170 km/h
